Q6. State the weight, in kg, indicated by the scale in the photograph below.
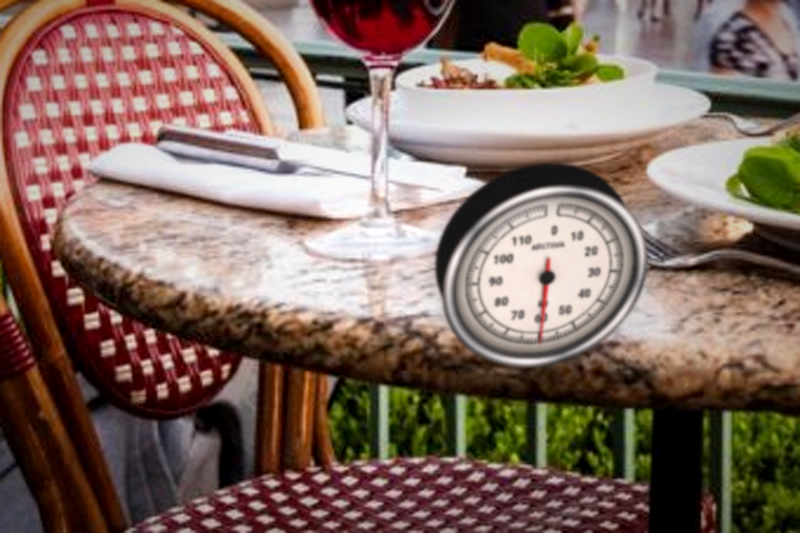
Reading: 60 kg
